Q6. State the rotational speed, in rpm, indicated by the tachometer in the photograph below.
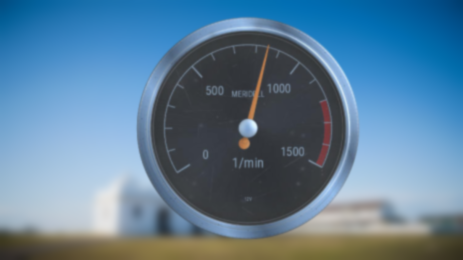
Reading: 850 rpm
